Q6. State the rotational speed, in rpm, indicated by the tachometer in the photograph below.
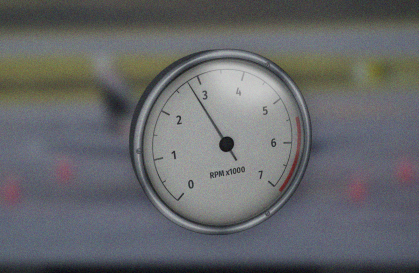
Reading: 2750 rpm
